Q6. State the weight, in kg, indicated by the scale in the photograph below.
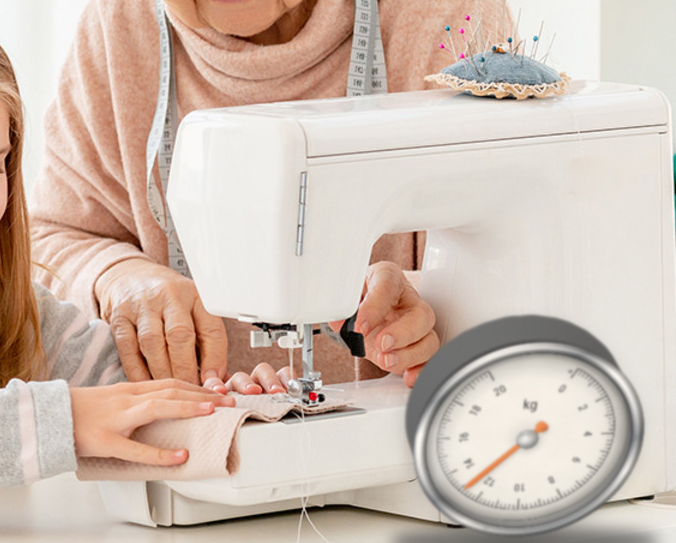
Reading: 13 kg
